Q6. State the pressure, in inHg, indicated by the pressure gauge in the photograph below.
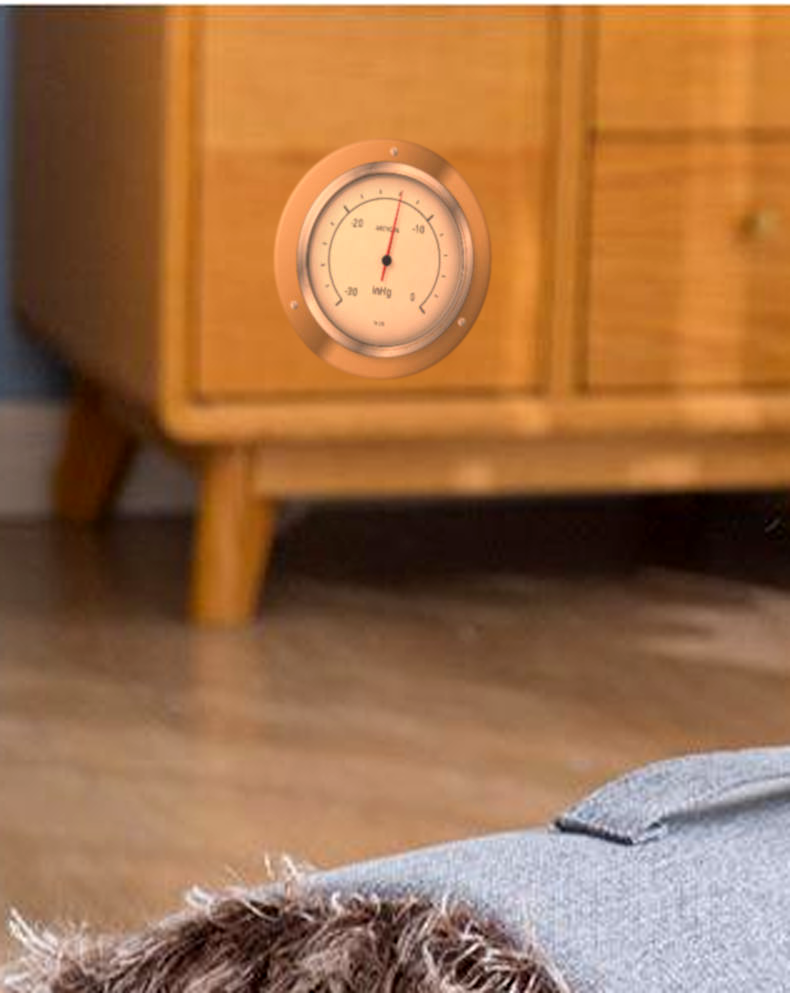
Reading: -14 inHg
